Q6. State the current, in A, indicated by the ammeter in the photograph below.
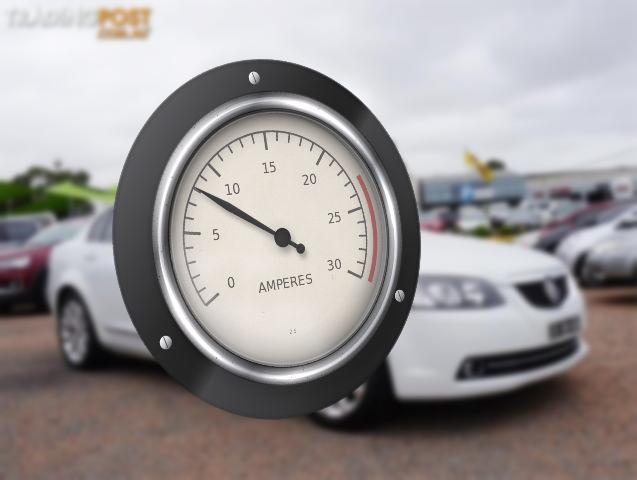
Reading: 8 A
